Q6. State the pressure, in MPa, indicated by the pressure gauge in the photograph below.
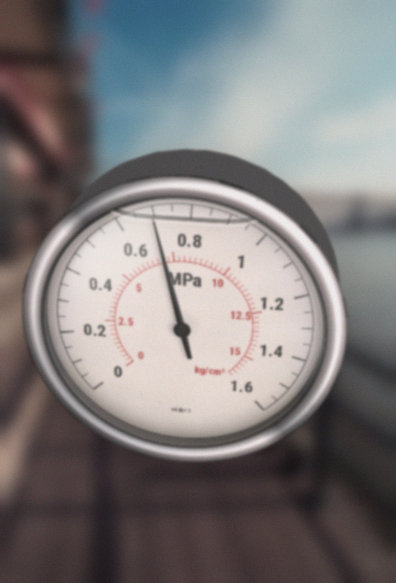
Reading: 0.7 MPa
